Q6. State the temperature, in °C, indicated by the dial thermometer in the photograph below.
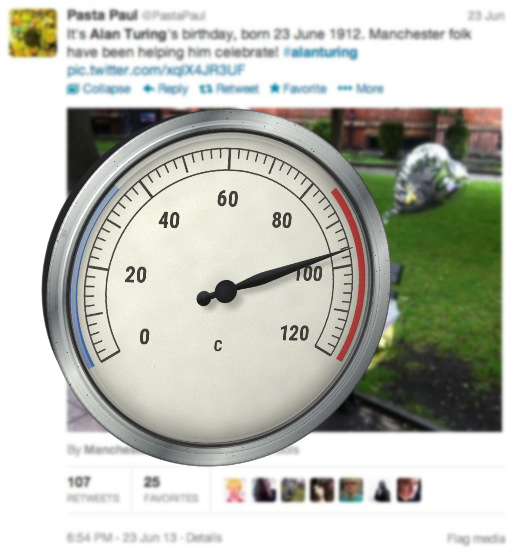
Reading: 96 °C
